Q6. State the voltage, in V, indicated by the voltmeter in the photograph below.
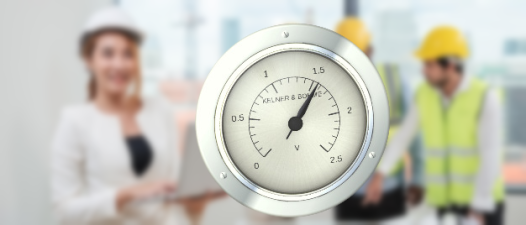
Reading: 1.55 V
